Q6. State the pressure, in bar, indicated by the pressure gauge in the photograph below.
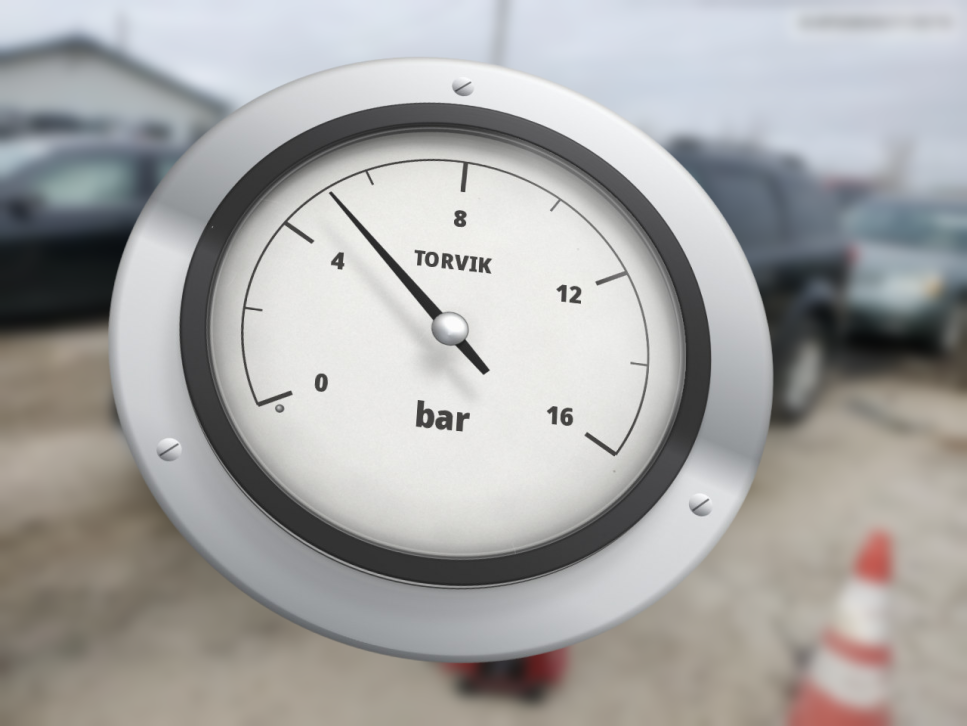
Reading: 5 bar
